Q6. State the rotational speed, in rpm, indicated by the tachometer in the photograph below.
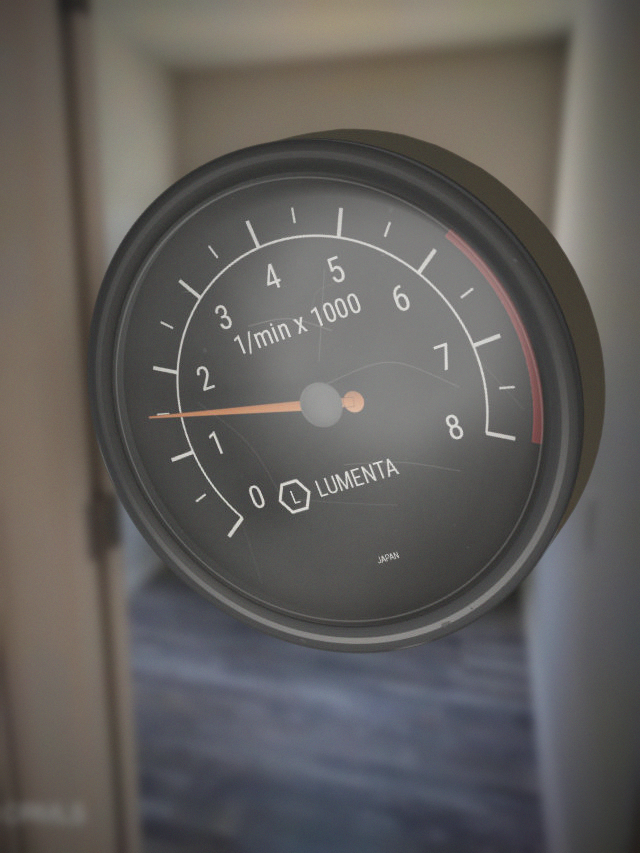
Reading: 1500 rpm
